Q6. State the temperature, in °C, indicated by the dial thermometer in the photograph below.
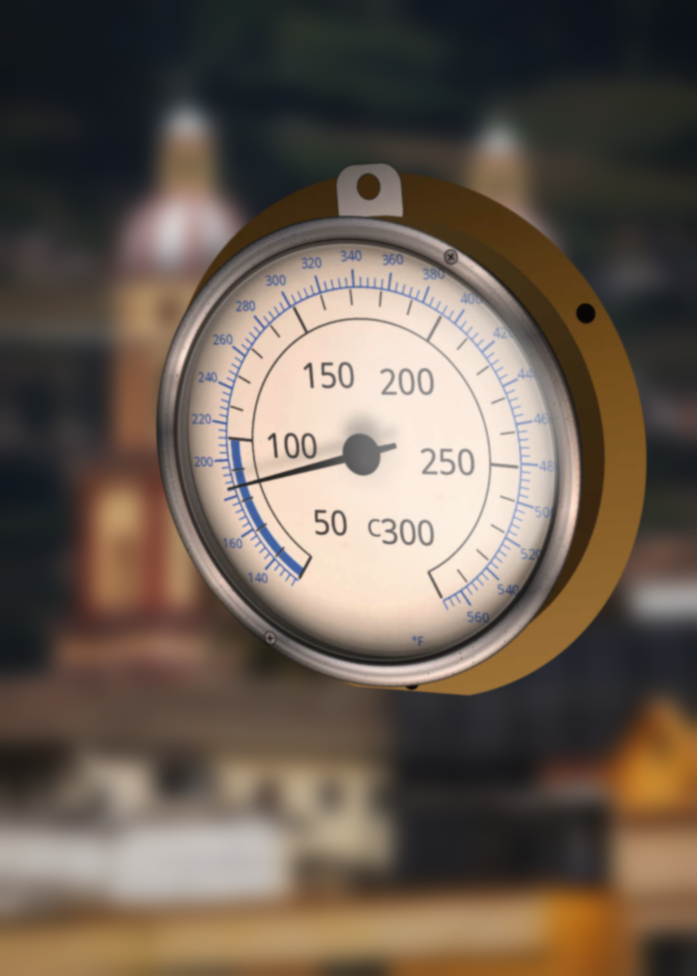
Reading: 85 °C
